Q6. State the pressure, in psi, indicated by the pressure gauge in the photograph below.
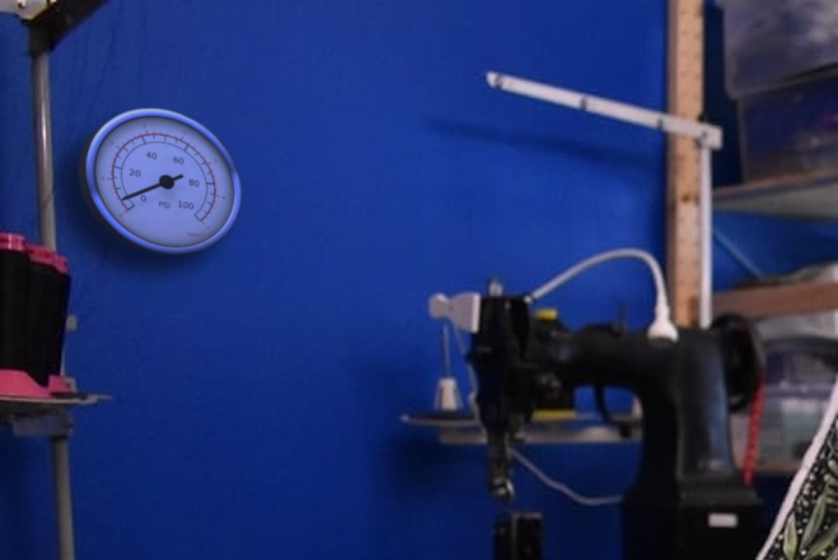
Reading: 5 psi
